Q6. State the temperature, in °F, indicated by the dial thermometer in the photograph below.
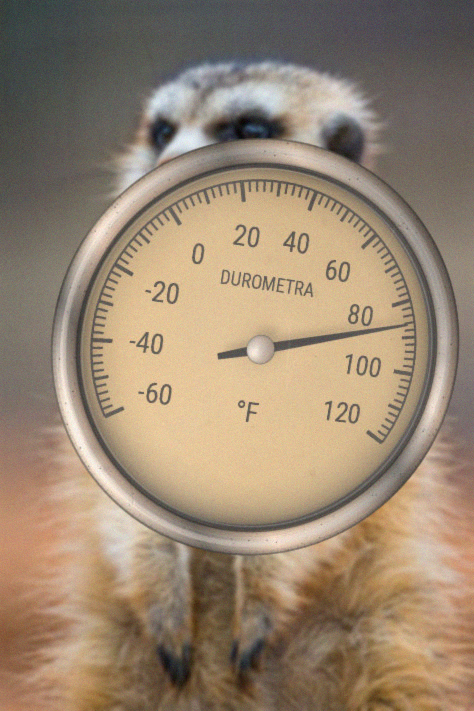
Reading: 86 °F
